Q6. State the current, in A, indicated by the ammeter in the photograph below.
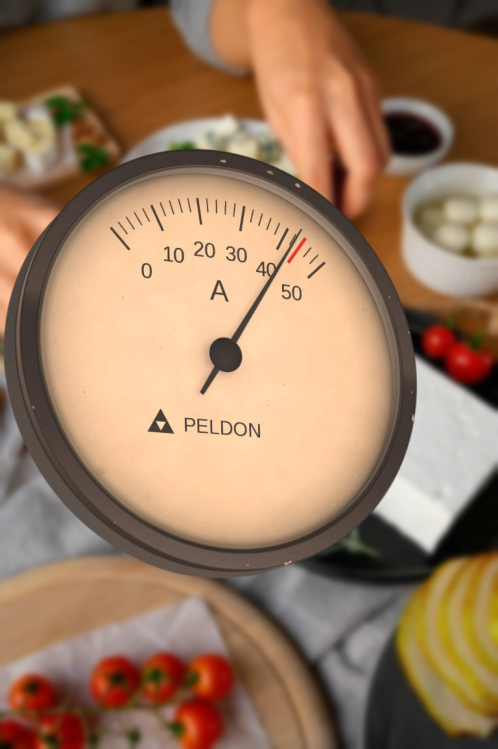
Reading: 42 A
